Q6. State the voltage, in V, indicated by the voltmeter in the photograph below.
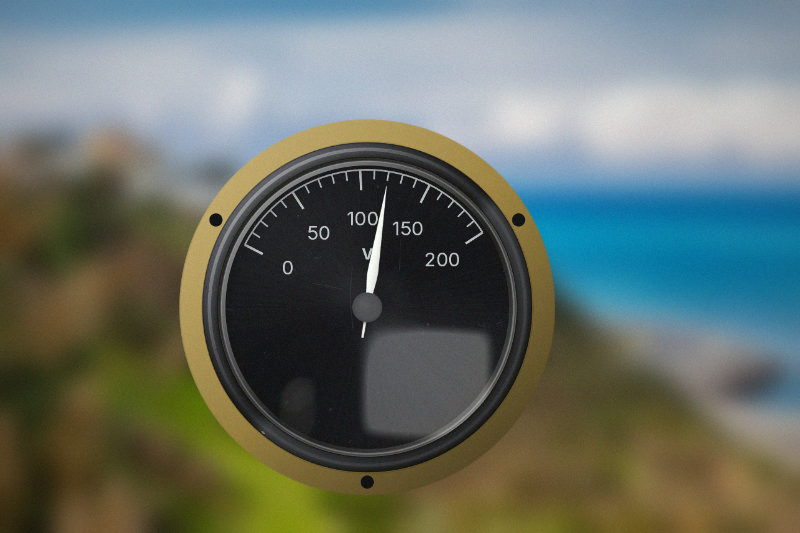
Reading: 120 V
